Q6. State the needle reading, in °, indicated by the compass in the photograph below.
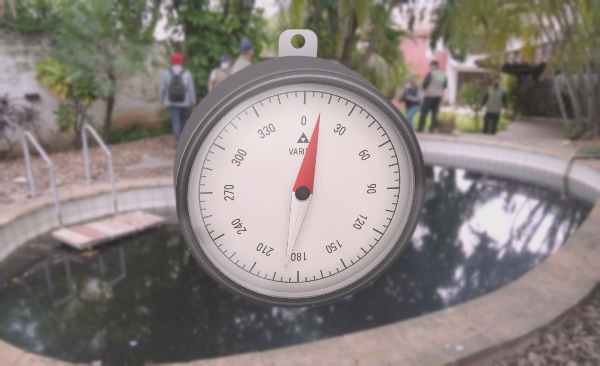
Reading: 10 °
